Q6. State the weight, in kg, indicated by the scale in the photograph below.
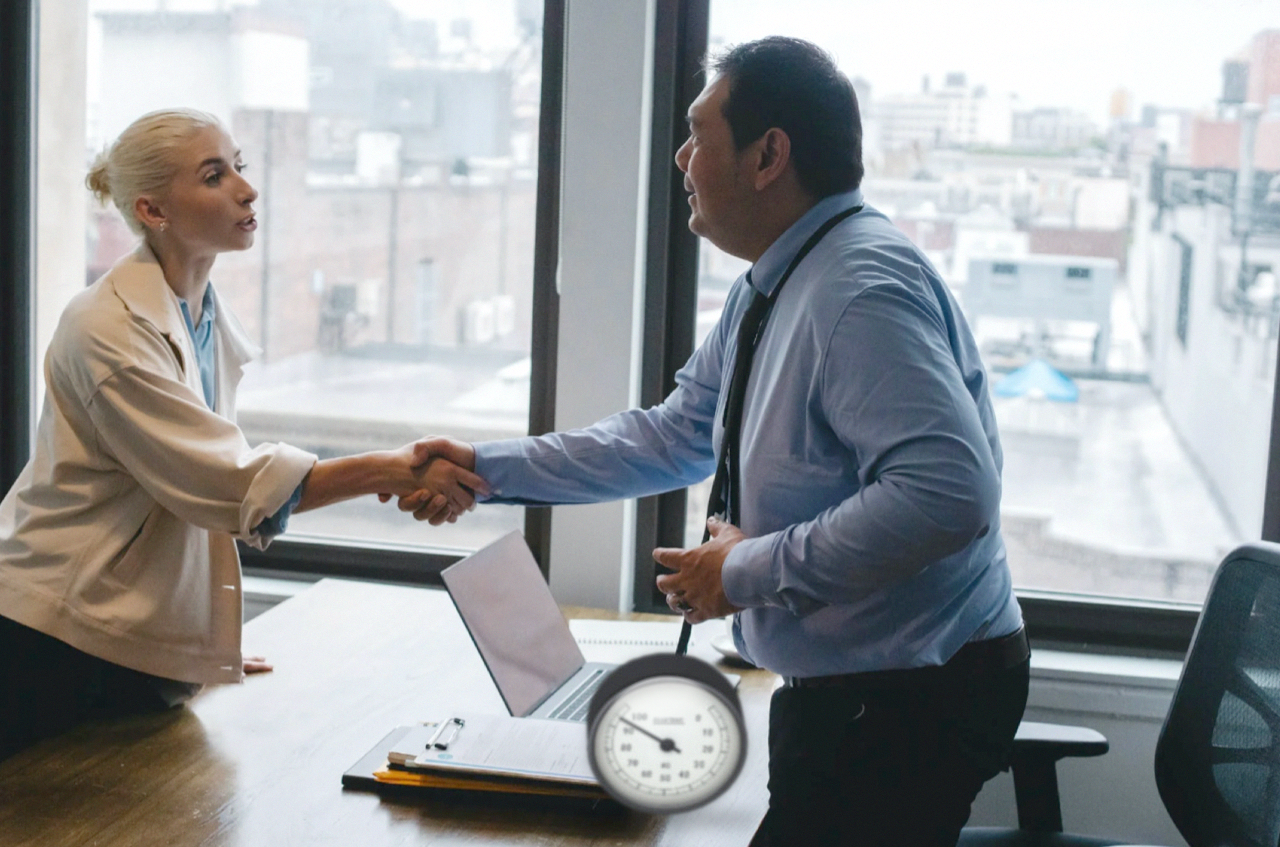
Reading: 95 kg
